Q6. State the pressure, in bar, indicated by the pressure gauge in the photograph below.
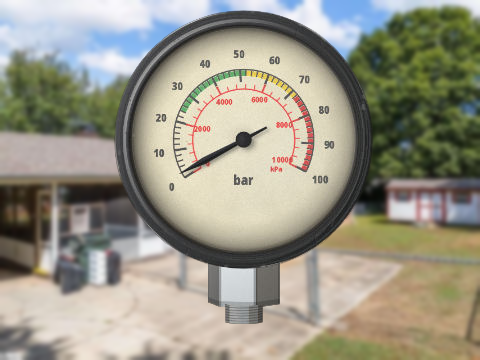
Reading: 2 bar
